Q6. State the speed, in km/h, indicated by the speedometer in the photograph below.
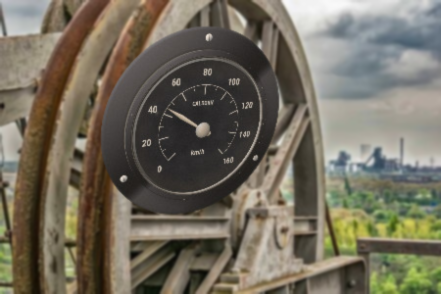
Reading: 45 km/h
